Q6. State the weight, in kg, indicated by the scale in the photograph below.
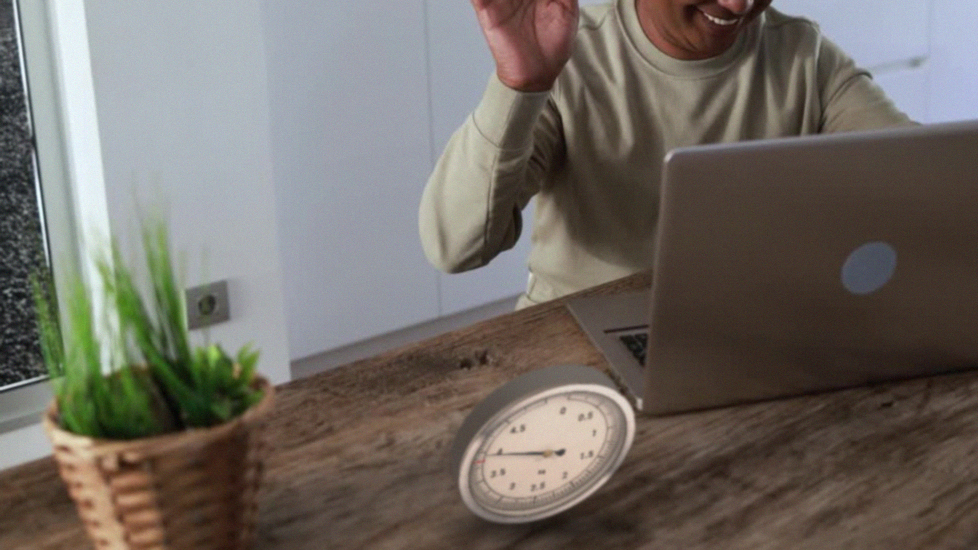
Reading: 4 kg
